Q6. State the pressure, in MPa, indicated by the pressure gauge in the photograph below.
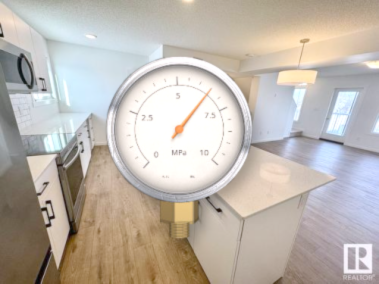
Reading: 6.5 MPa
